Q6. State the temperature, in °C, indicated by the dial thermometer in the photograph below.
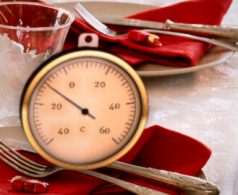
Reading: -10 °C
